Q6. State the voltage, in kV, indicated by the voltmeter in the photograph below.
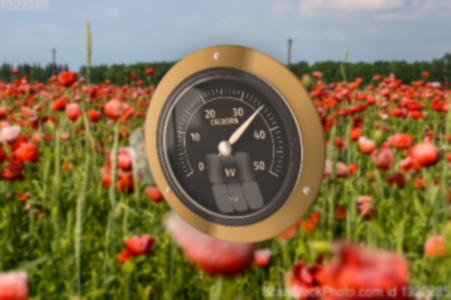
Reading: 35 kV
